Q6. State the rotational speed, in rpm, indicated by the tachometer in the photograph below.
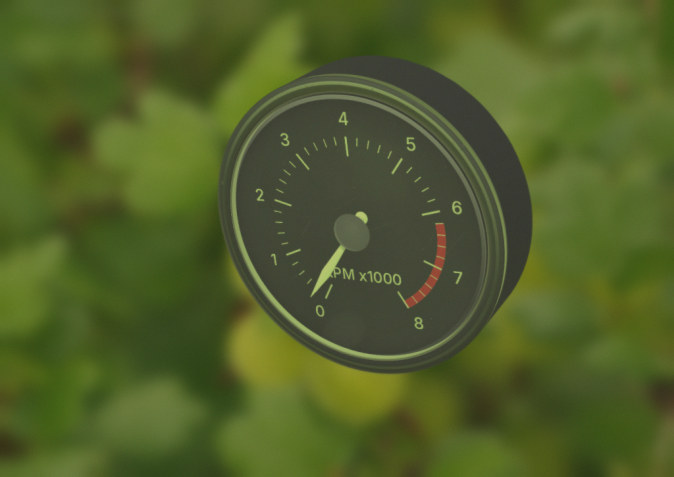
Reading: 200 rpm
